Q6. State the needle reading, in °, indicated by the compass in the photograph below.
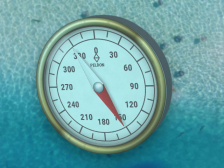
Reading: 150 °
